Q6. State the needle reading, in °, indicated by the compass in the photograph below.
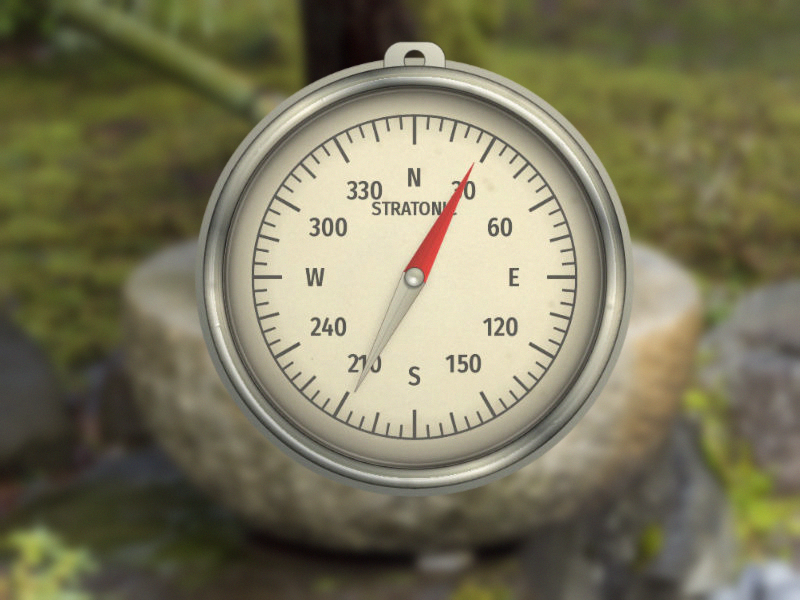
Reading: 27.5 °
